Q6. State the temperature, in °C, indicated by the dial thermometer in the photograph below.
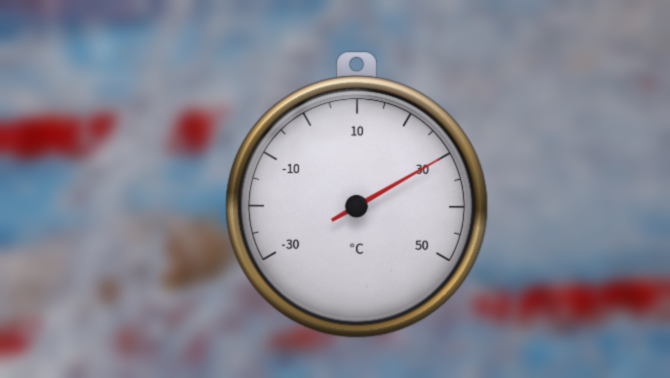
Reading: 30 °C
